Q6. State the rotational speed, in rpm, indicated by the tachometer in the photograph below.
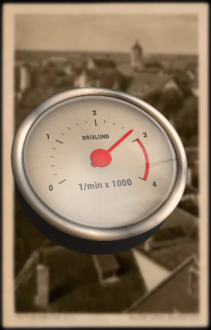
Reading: 2800 rpm
